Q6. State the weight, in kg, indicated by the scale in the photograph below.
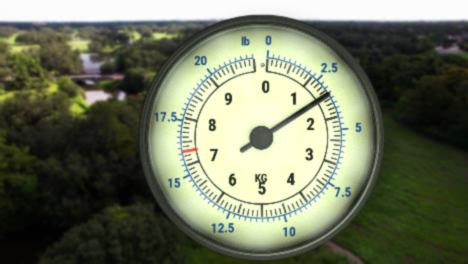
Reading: 1.5 kg
